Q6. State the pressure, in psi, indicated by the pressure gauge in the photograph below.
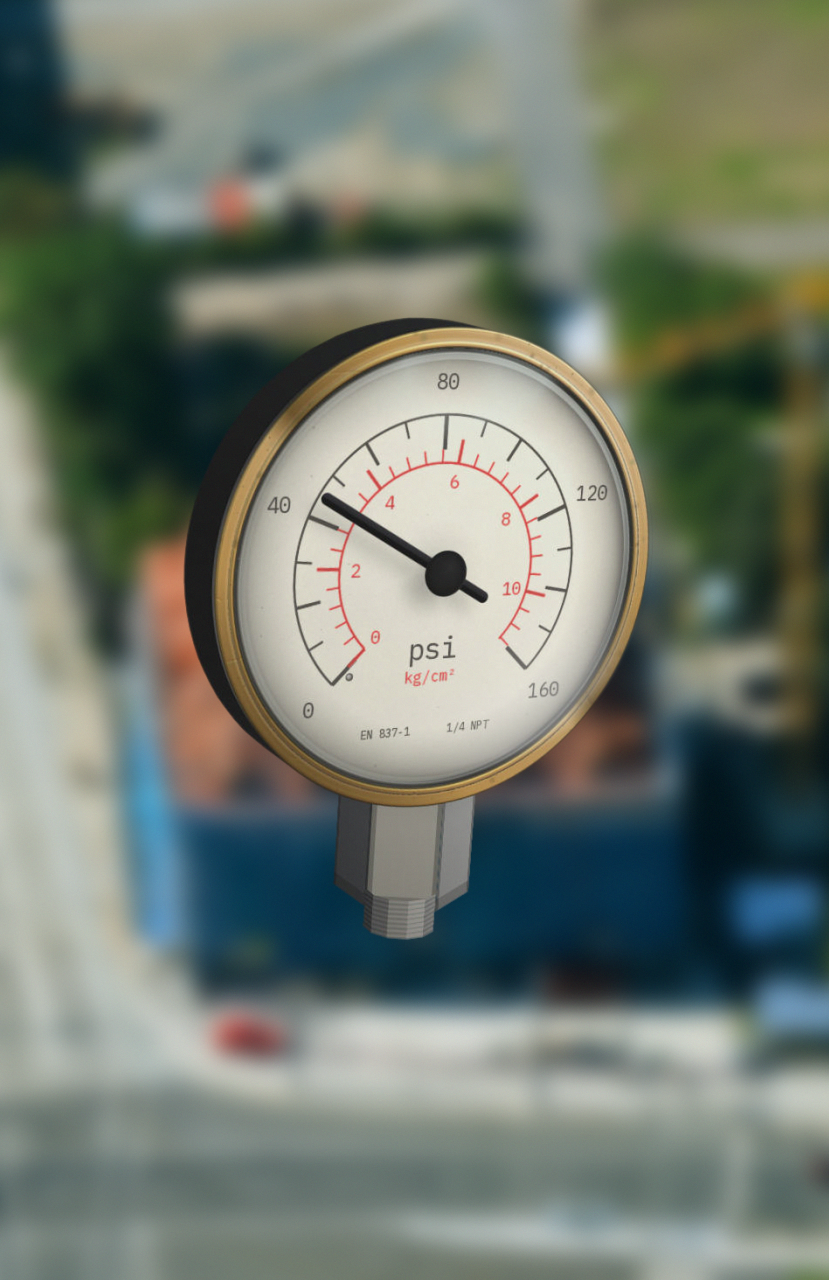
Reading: 45 psi
